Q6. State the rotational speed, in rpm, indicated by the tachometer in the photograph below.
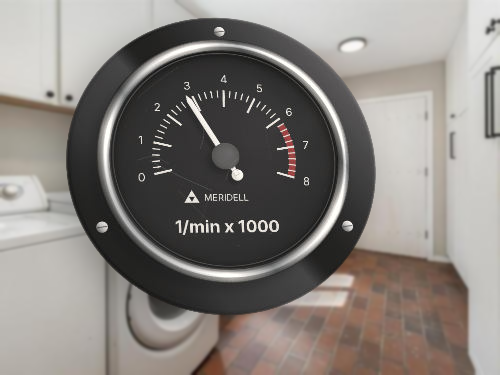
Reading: 2800 rpm
